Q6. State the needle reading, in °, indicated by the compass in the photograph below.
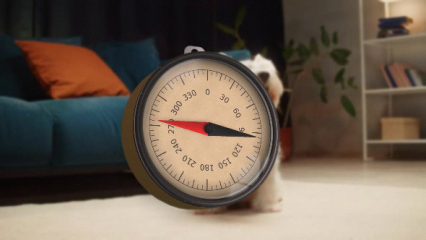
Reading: 275 °
